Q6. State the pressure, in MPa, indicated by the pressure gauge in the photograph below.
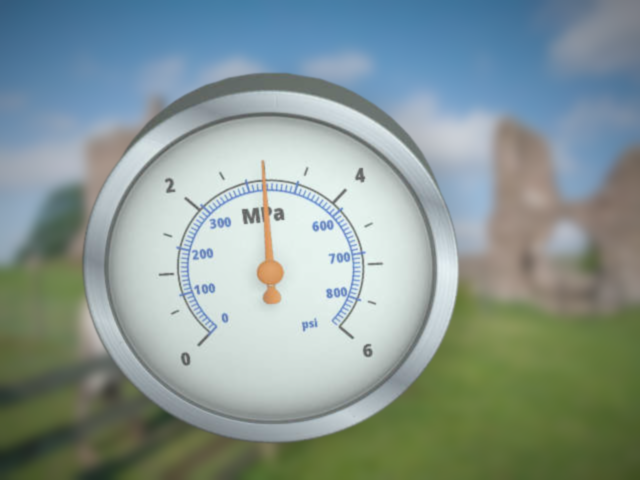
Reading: 3 MPa
